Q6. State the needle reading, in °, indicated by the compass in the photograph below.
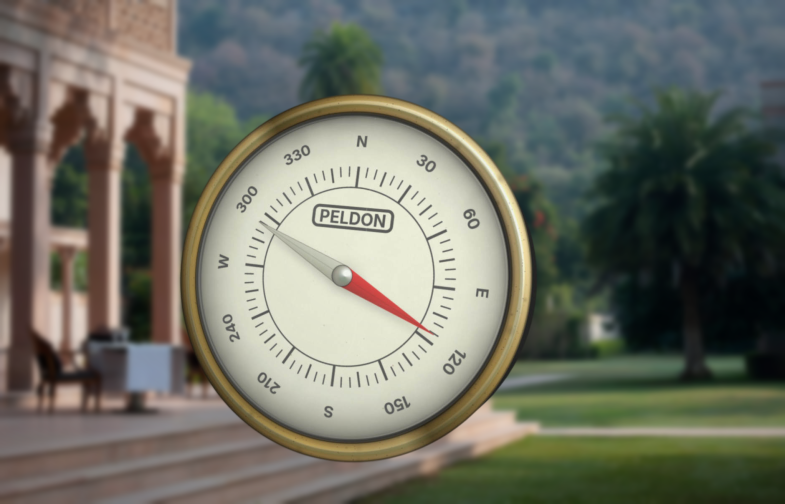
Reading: 115 °
